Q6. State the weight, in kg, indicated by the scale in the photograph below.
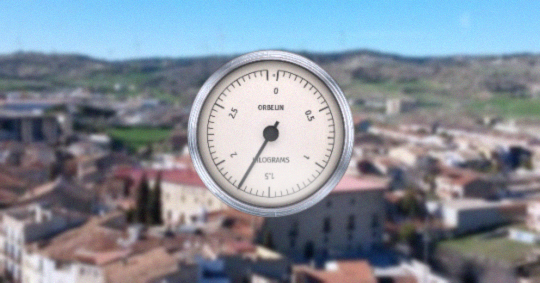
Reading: 1.75 kg
